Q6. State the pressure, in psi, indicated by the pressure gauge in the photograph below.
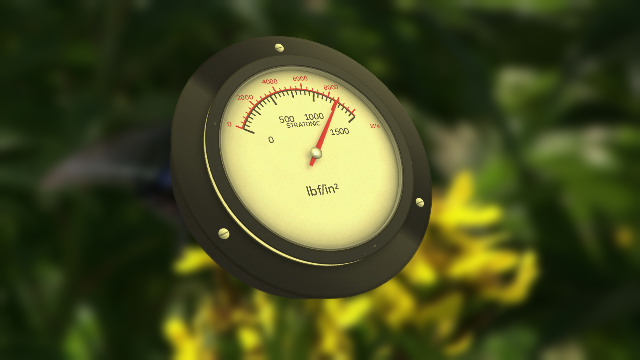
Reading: 1250 psi
